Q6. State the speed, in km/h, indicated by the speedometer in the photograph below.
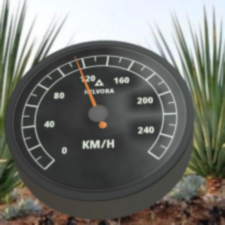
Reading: 115 km/h
